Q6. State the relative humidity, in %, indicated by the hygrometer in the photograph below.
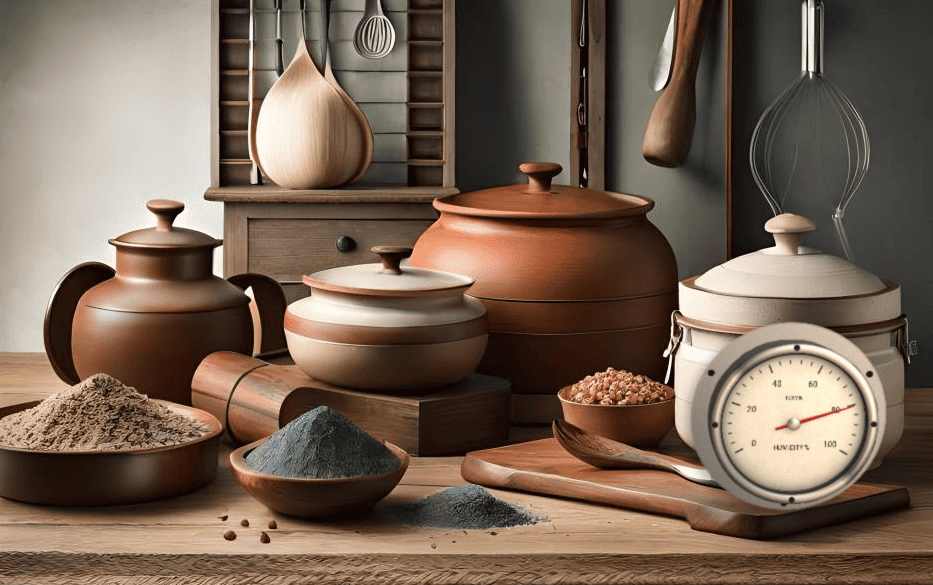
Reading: 80 %
